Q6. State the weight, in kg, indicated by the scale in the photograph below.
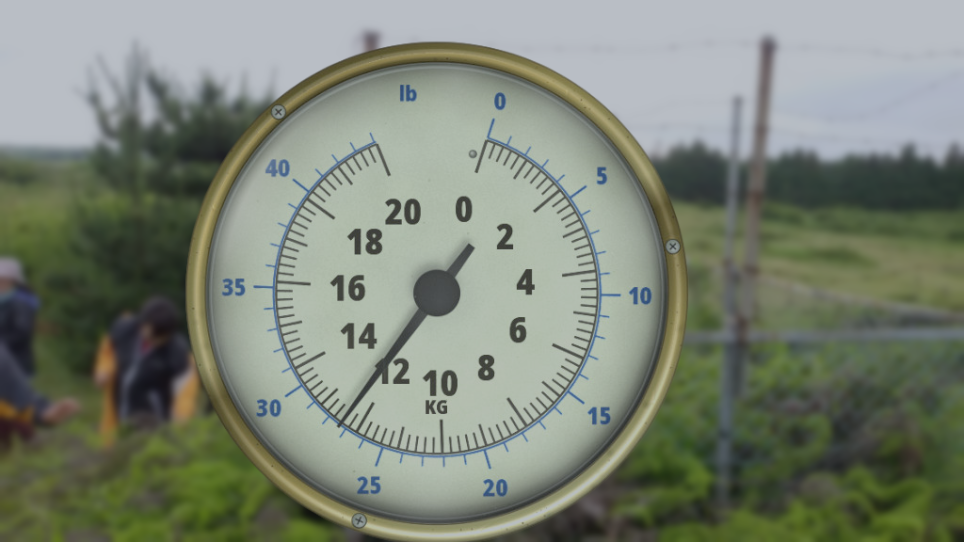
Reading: 12.4 kg
